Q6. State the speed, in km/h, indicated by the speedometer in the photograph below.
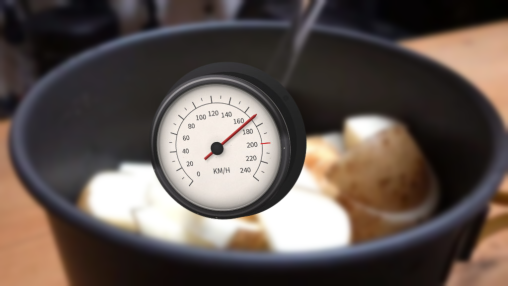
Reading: 170 km/h
